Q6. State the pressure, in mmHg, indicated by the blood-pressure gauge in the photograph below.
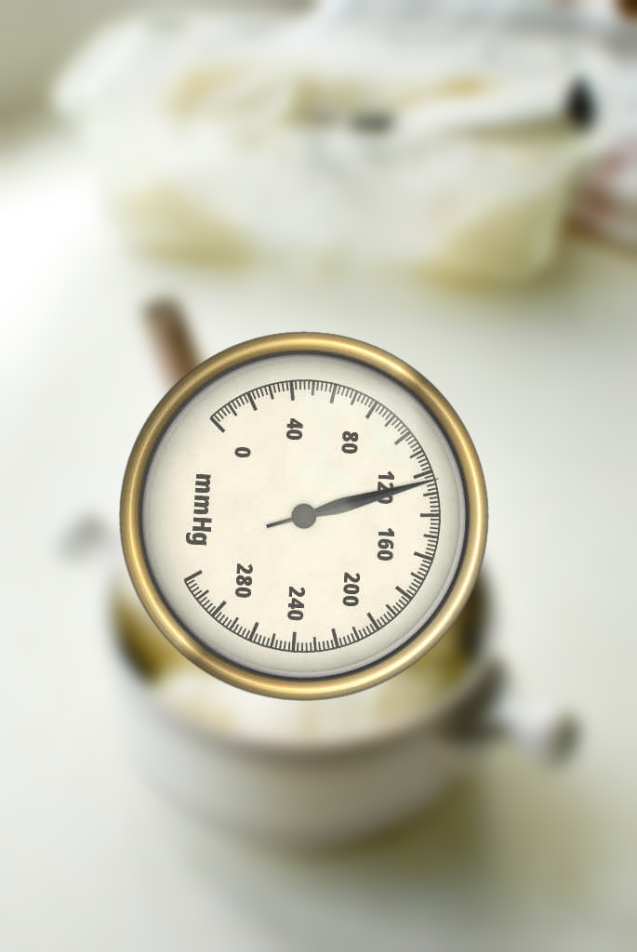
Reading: 124 mmHg
